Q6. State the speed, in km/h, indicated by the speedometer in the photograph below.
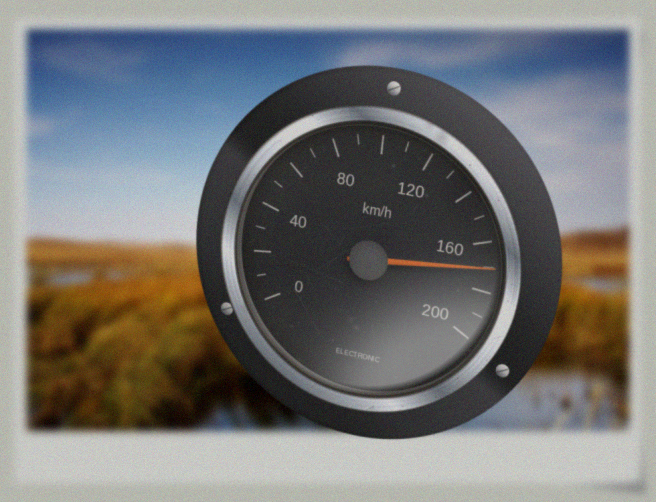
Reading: 170 km/h
